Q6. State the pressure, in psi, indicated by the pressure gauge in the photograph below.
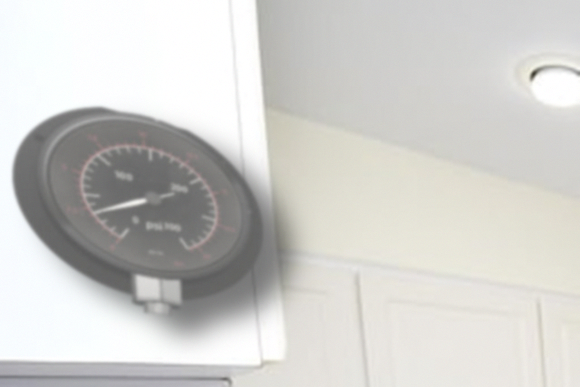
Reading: 30 psi
